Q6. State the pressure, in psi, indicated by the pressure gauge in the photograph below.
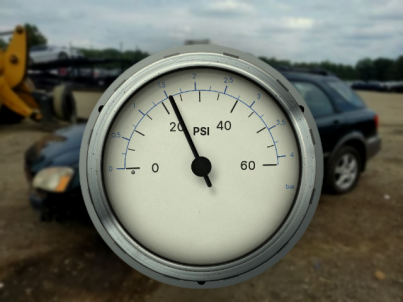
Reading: 22.5 psi
